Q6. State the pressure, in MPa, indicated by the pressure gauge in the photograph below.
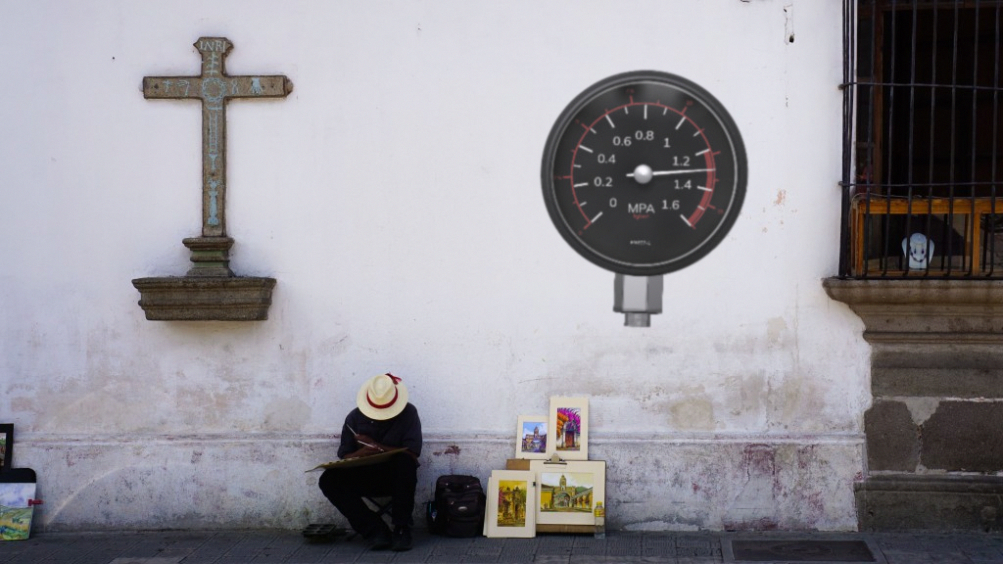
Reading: 1.3 MPa
